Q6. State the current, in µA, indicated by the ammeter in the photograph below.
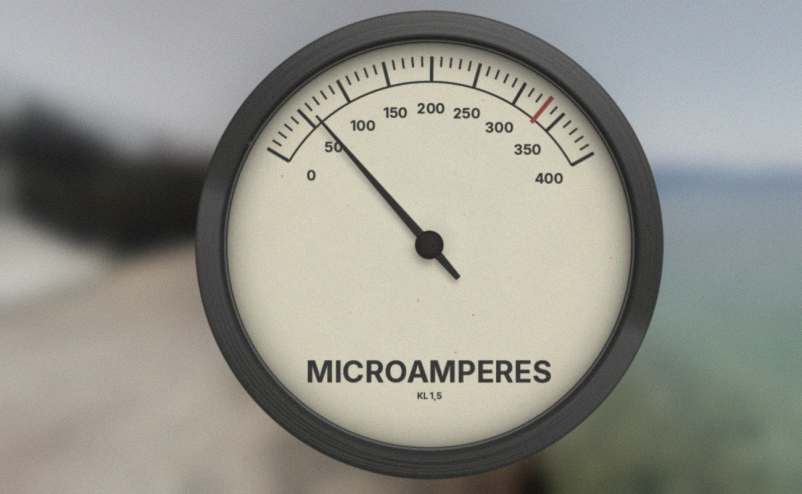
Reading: 60 µA
